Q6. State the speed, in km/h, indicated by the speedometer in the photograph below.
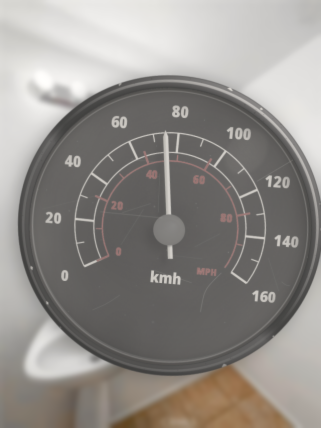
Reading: 75 km/h
